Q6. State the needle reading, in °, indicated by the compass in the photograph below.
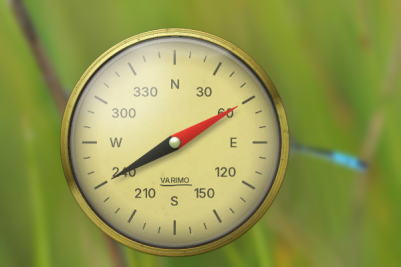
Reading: 60 °
